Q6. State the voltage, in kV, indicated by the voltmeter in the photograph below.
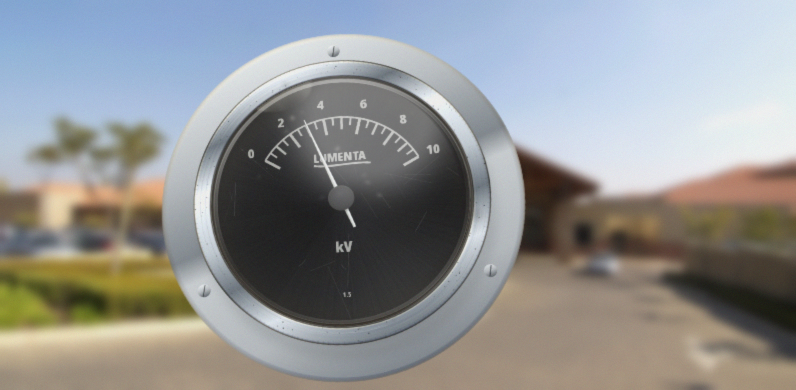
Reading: 3 kV
